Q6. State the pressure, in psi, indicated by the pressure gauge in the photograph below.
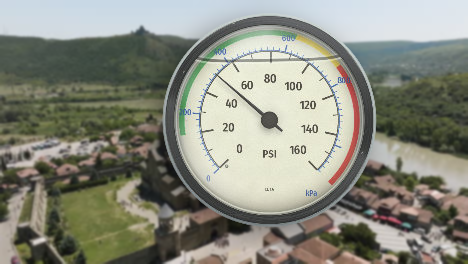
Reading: 50 psi
